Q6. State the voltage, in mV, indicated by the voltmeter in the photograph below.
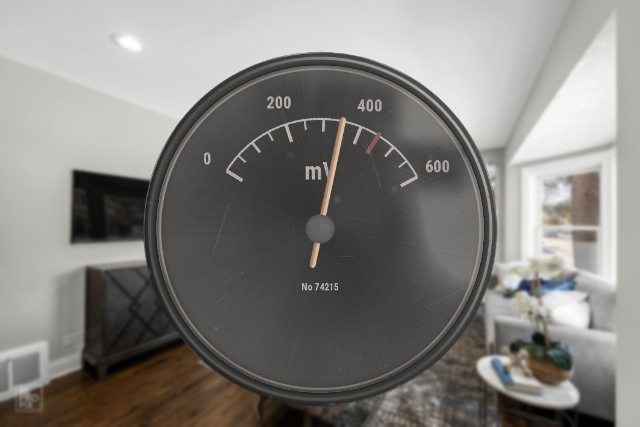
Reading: 350 mV
